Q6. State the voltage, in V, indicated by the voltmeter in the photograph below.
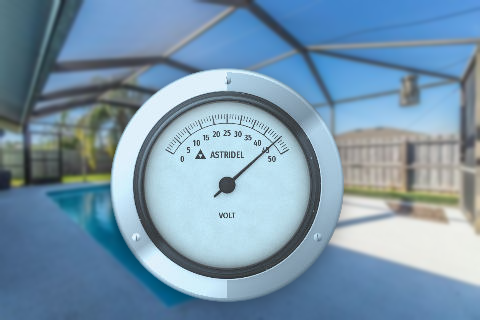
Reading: 45 V
